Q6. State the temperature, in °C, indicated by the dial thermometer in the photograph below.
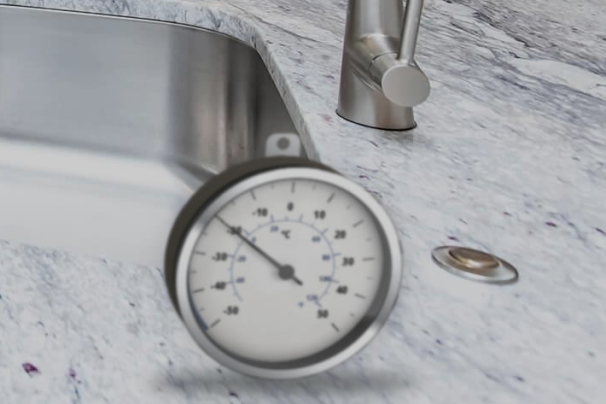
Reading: -20 °C
